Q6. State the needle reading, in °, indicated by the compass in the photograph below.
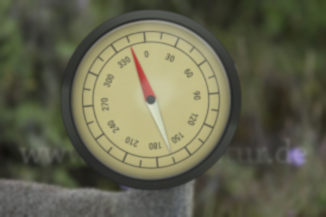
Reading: 345 °
